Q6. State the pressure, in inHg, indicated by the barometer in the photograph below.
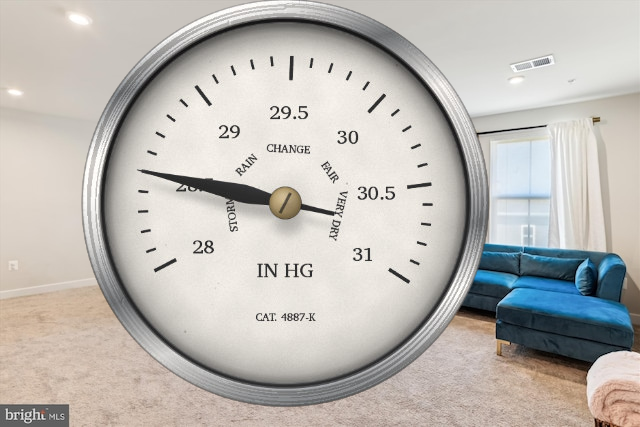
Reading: 28.5 inHg
